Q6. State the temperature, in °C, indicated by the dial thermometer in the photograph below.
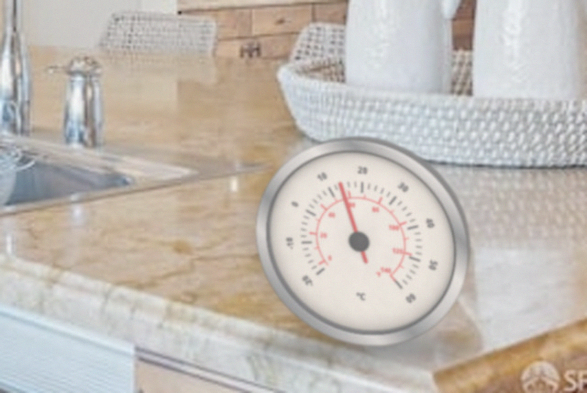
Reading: 14 °C
